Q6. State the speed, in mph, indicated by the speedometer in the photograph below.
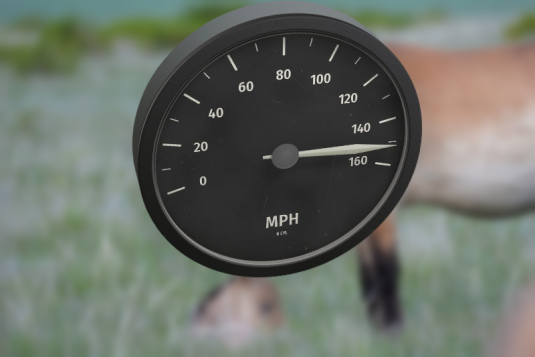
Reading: 150 mph
